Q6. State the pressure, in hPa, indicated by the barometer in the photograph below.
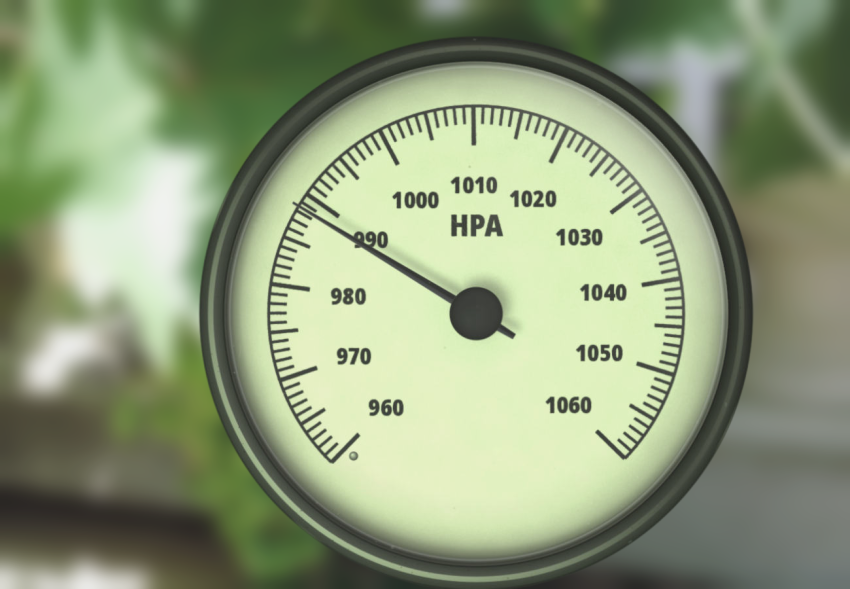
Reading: 988.5 hPa
